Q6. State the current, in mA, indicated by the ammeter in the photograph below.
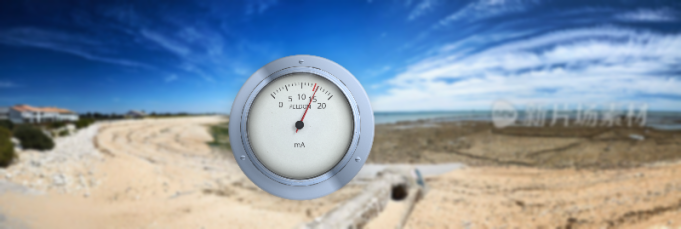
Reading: 15 mA
